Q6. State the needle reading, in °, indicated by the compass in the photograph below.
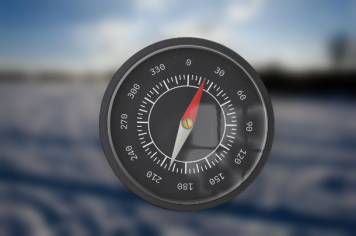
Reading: 20 °
